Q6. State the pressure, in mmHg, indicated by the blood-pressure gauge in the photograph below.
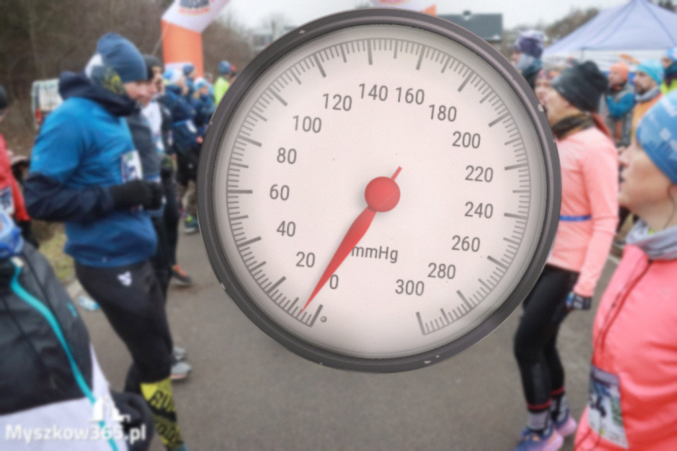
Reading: 6 mmHg
